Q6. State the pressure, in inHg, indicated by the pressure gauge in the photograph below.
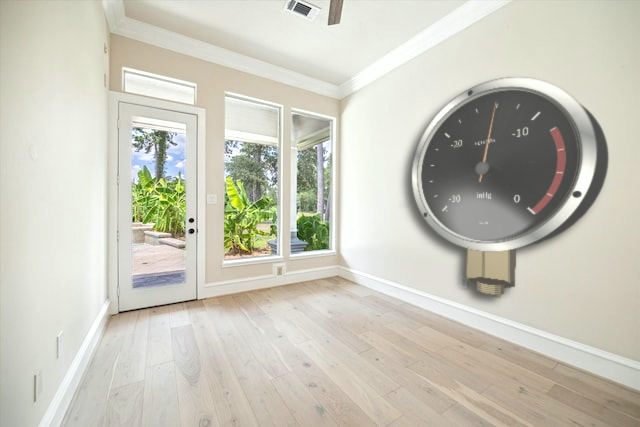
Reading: -14 inHg
